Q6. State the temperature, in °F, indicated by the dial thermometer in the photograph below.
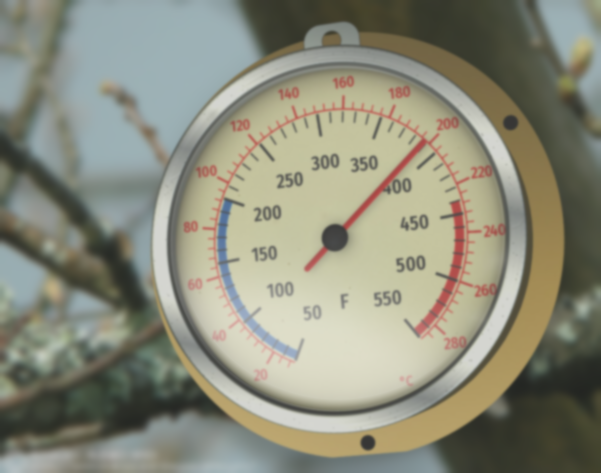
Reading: 390 °F
